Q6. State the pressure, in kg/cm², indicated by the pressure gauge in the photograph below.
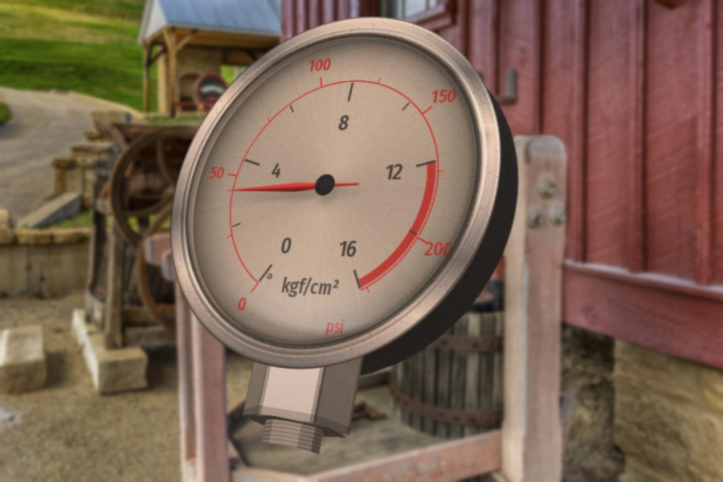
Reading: 3 kg/cm²
